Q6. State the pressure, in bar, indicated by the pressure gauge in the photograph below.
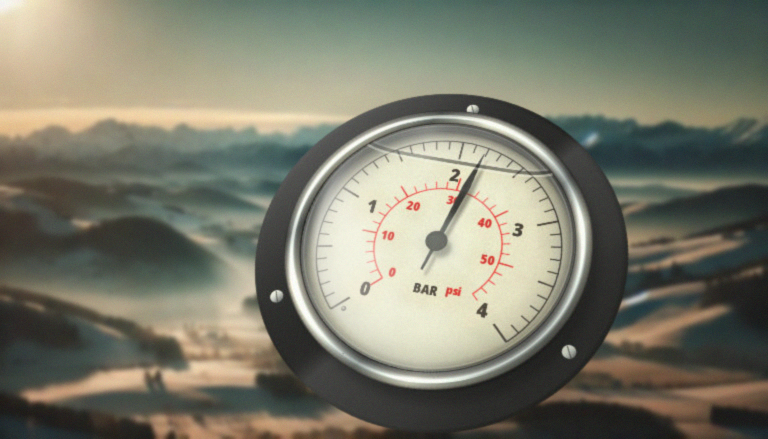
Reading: 2.2 bar
